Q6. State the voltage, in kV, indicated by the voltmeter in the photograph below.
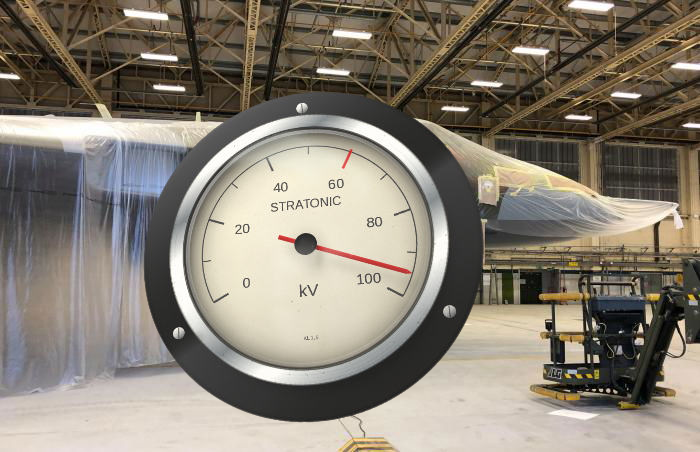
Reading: 95 kV
